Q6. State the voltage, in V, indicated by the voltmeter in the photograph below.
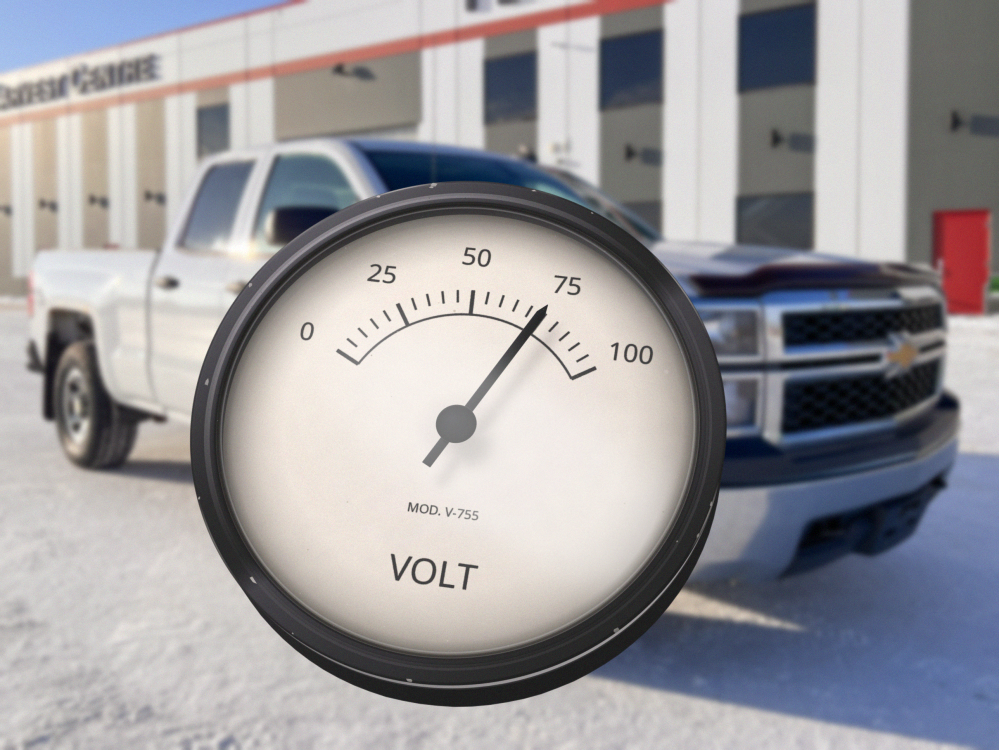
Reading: 75 V
